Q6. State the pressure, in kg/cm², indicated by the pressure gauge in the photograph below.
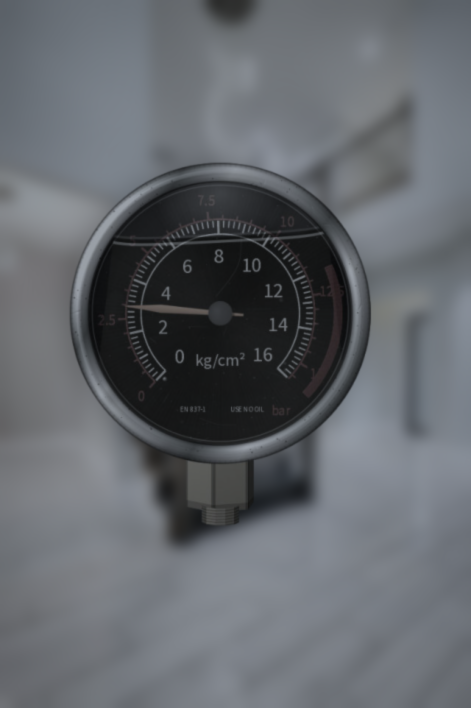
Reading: 3 kg/cm²
